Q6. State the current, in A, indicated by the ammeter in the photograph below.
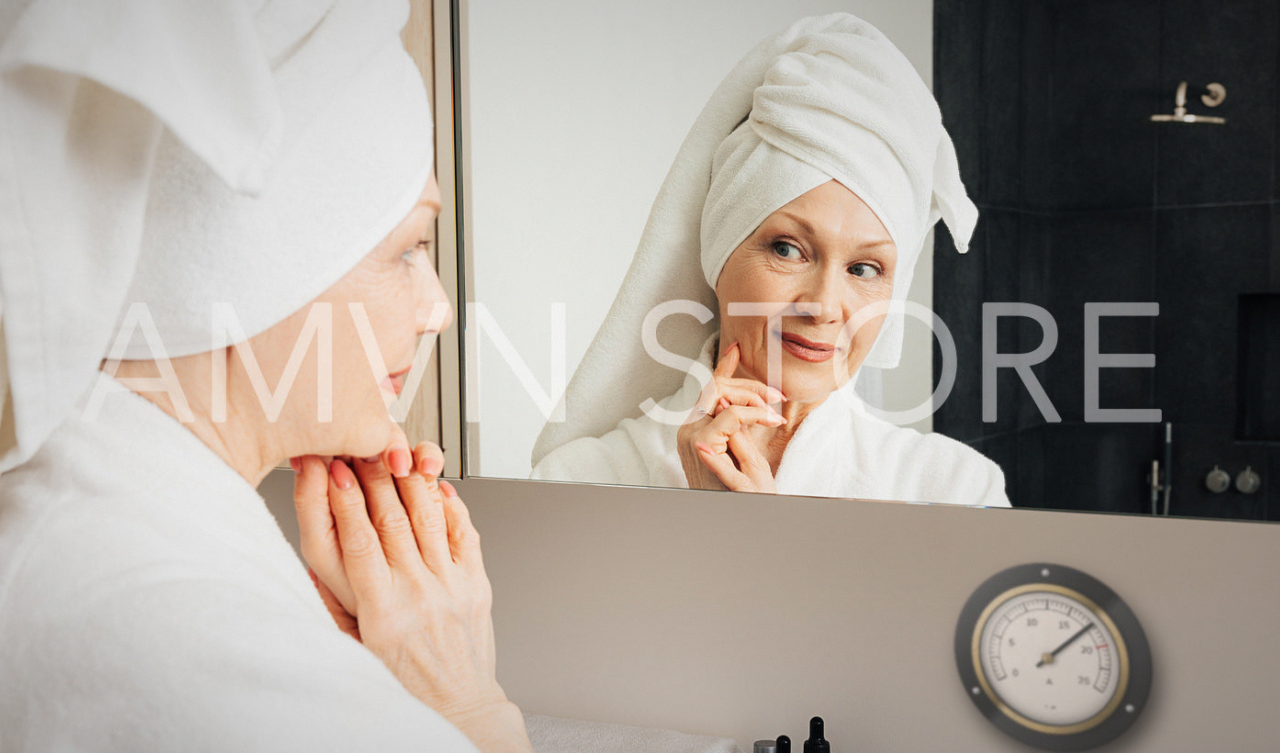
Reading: 17.5 A
